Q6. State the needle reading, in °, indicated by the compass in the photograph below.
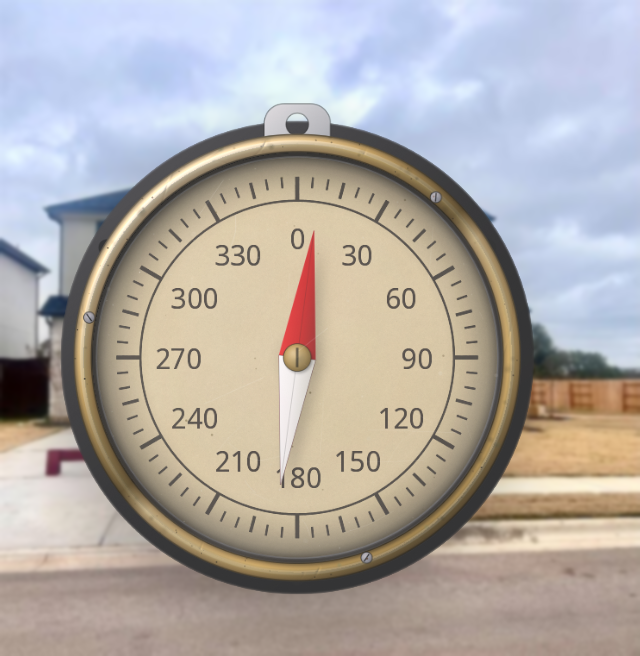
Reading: 7.5 °
